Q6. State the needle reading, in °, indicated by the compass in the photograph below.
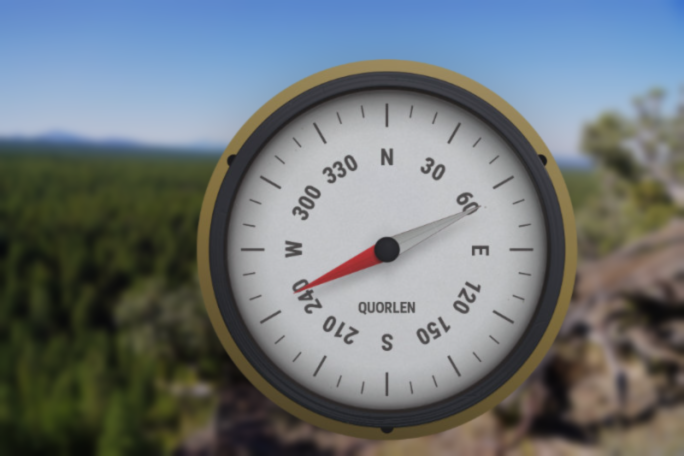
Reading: 245 °
